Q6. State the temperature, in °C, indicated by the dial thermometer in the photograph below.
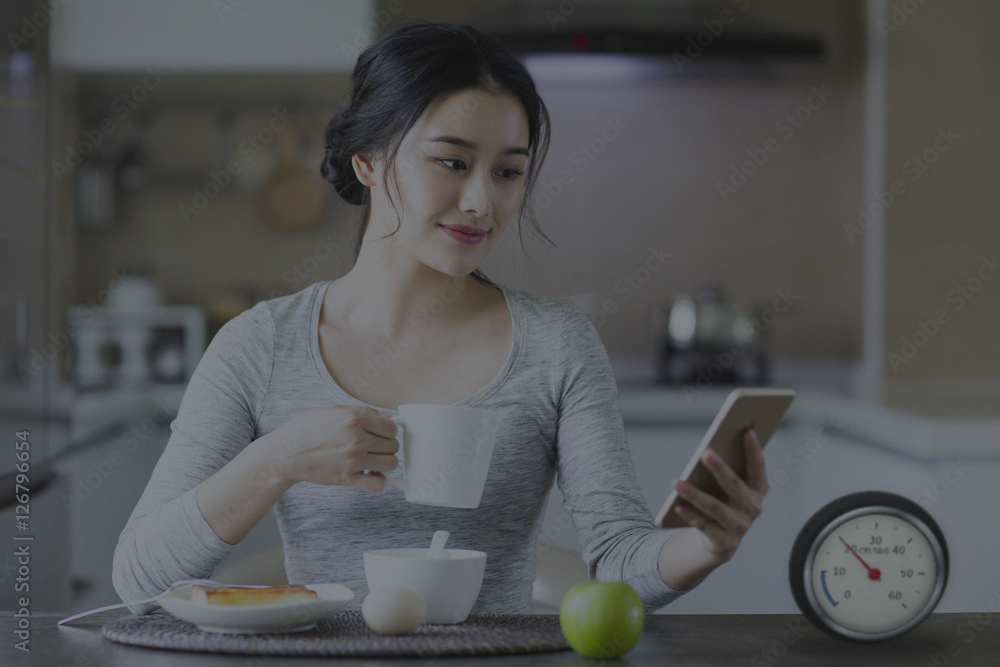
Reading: 20 °C
